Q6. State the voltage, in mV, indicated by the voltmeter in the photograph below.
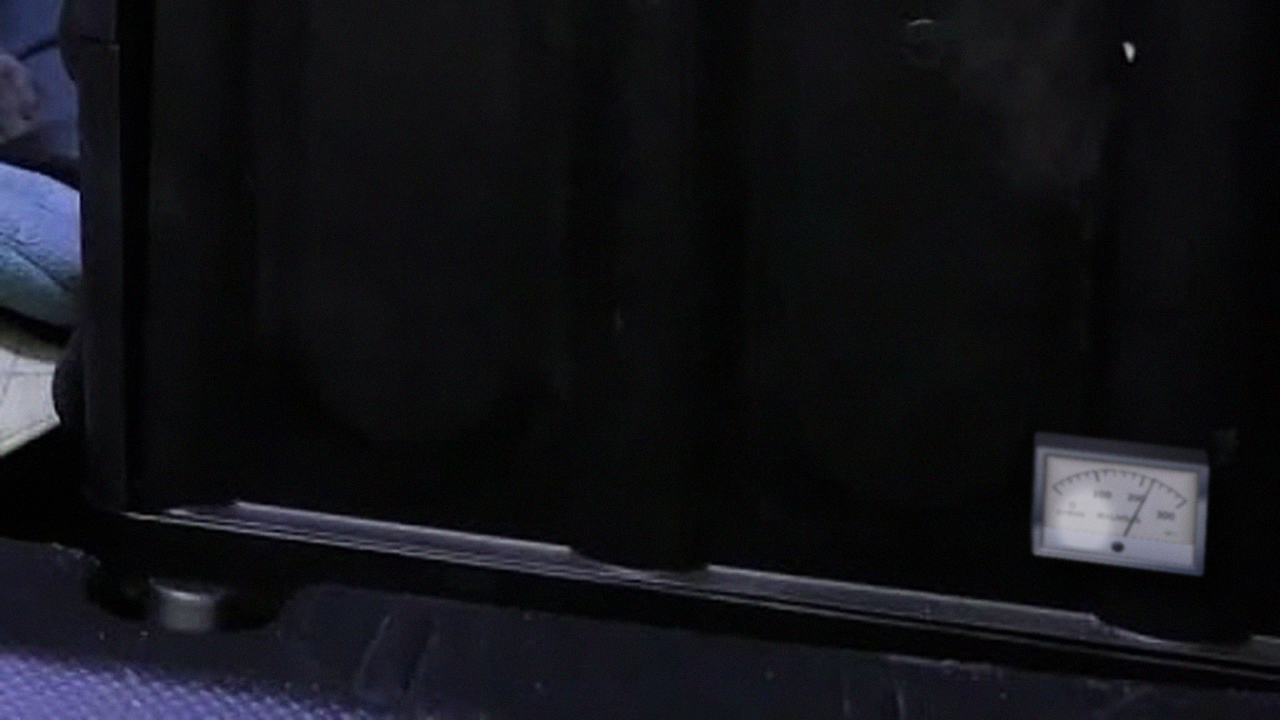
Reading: 220 mV
